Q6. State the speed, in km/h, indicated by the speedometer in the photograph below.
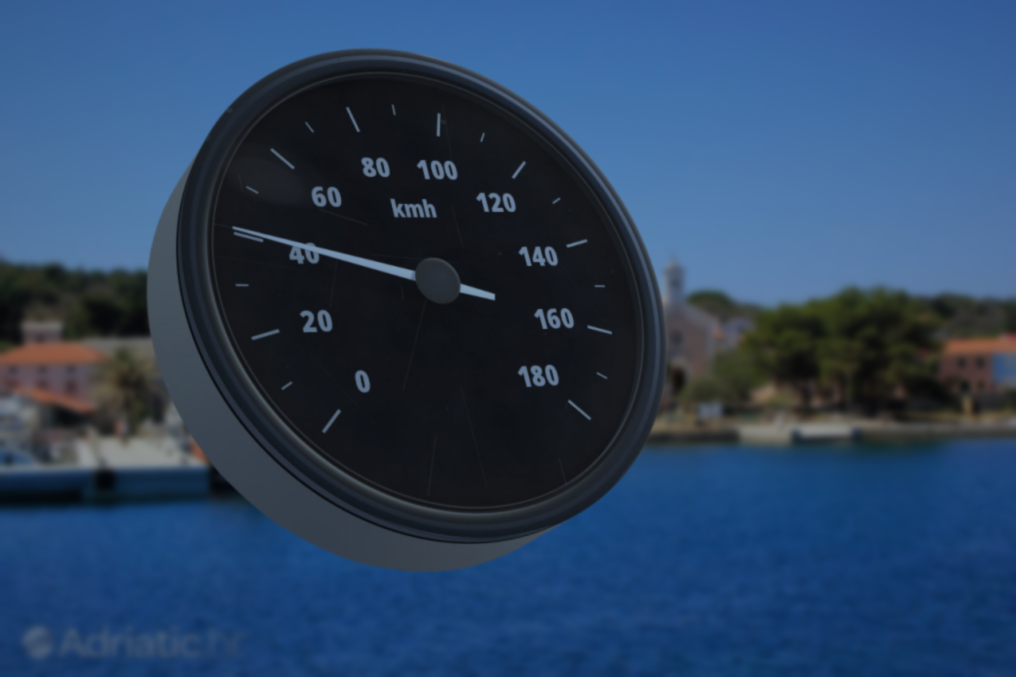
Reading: 40 km/h
